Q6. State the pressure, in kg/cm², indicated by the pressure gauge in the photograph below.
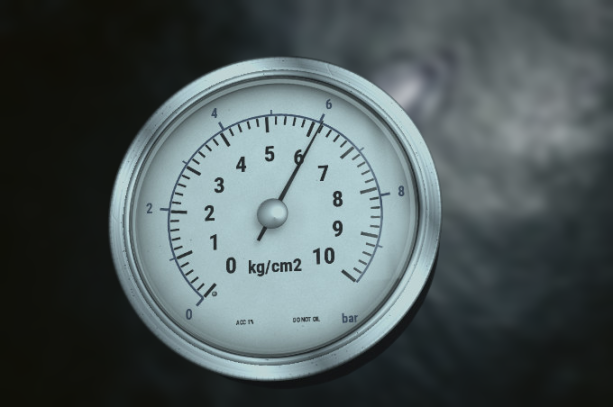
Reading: 6.2 kg/cm²
